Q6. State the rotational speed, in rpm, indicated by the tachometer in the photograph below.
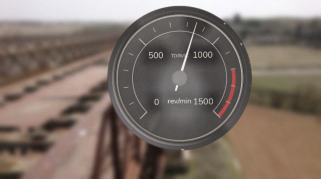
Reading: 850 rpm
